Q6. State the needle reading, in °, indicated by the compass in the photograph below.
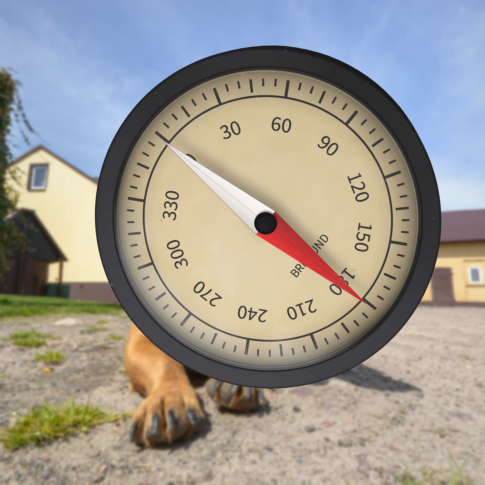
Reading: 180 °
